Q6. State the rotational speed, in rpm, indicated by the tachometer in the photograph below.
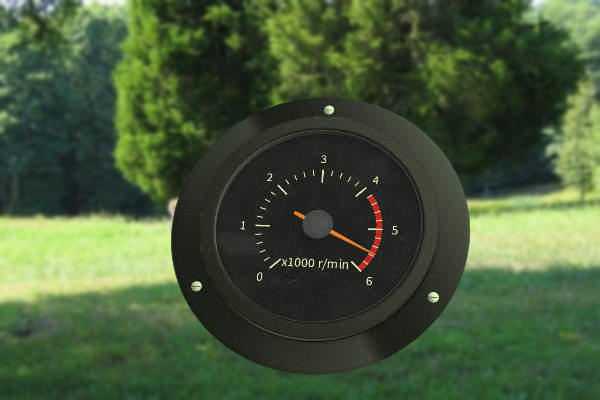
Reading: 5600 rpm
